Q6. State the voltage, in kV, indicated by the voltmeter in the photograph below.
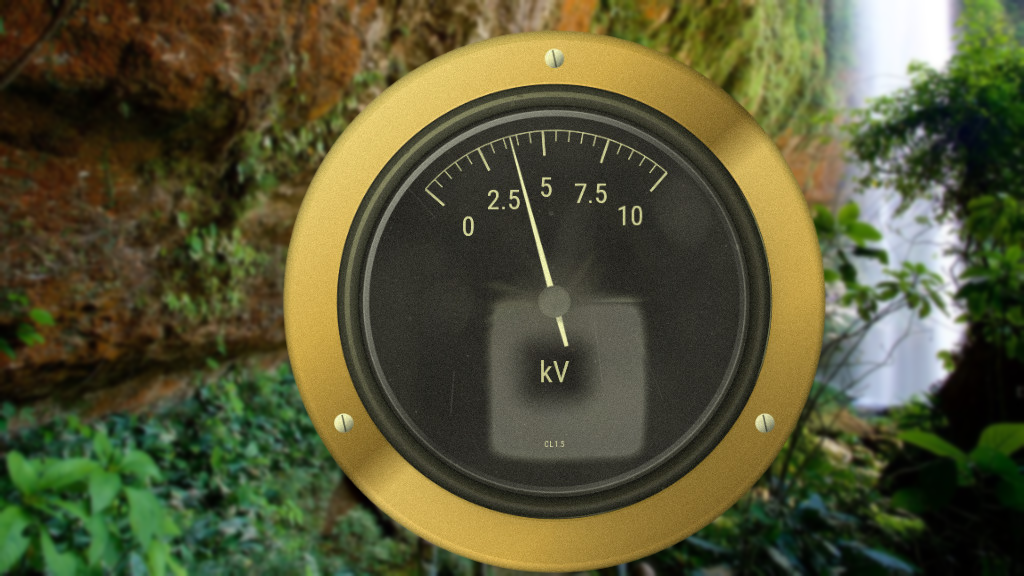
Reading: 3.75 kV
